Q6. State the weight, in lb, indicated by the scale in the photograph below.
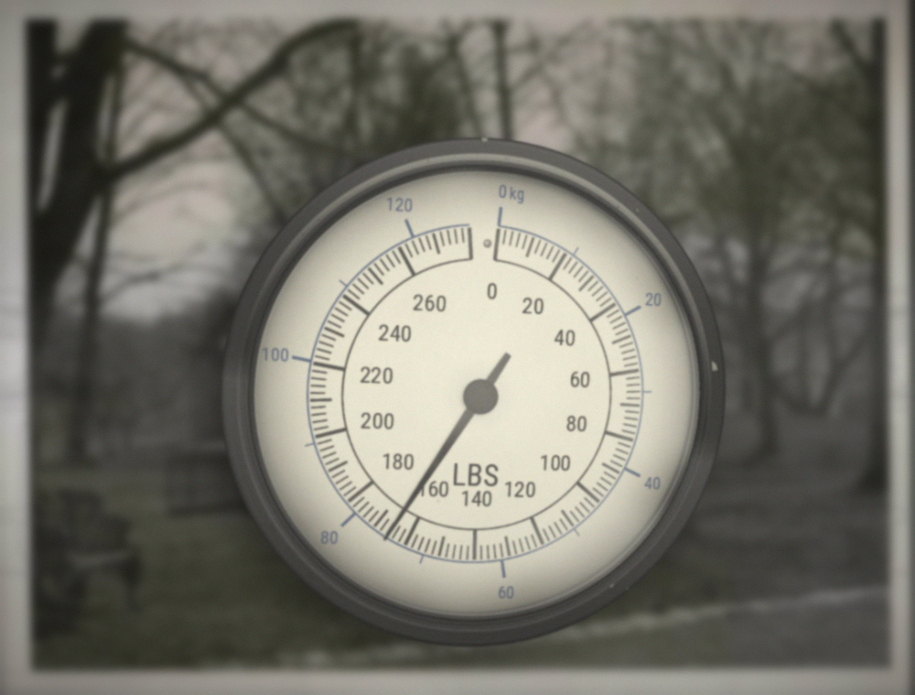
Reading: 166 lb
